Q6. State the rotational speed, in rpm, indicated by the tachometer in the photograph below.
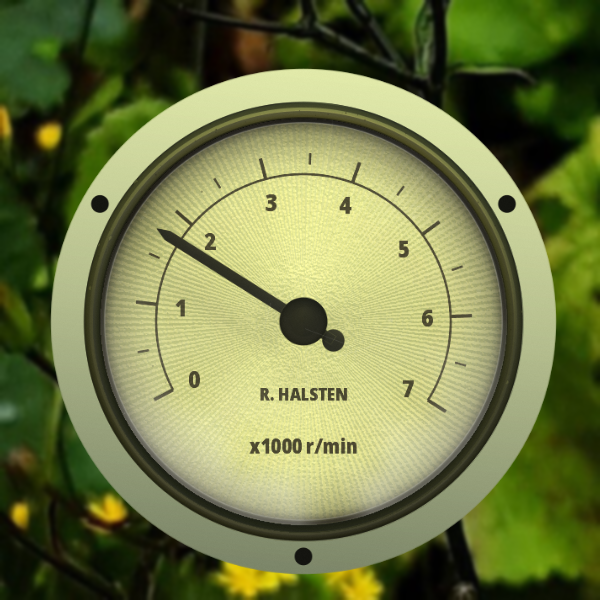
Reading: 1750 rpm
